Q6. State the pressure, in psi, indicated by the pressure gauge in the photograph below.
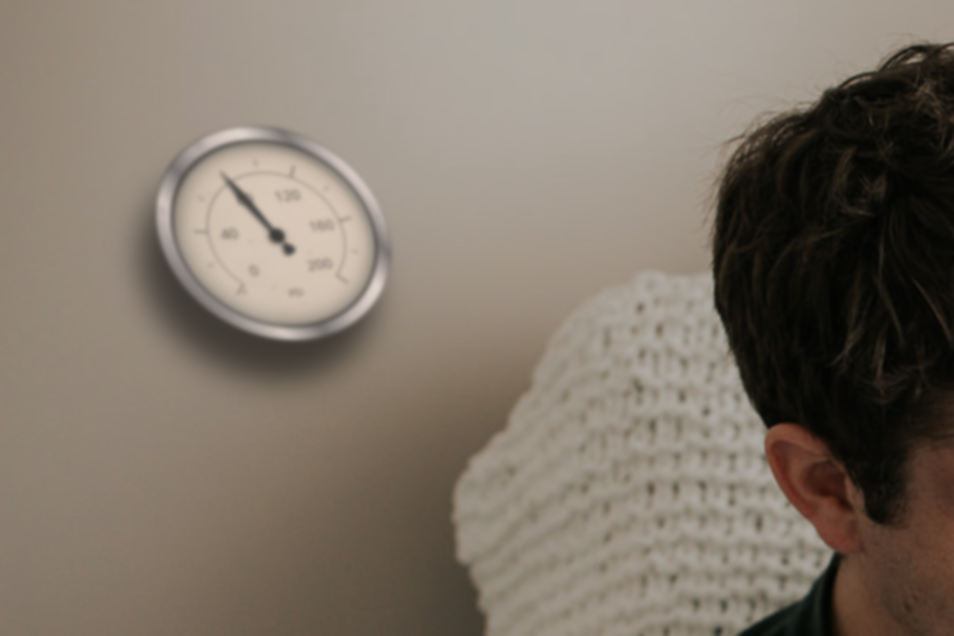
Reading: 80 psi
